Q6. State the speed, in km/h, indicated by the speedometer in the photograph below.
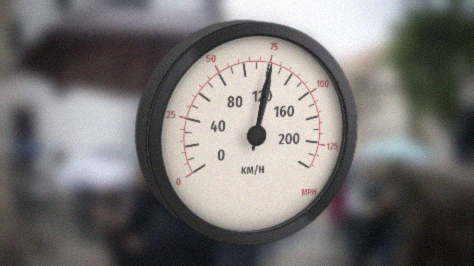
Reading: 120 km/h
